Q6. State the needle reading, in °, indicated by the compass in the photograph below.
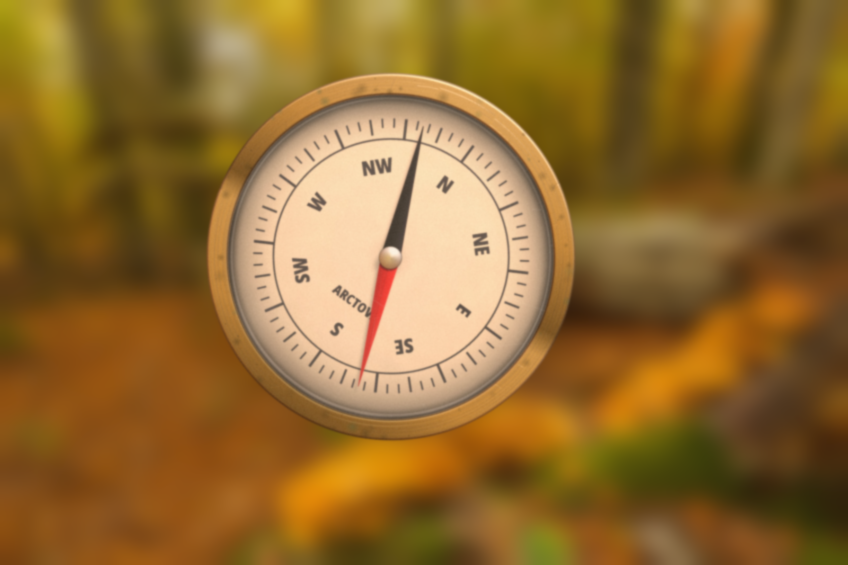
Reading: 157.5 °
